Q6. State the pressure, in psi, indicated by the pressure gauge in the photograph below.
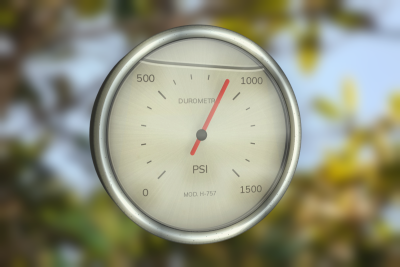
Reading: 900 psi
